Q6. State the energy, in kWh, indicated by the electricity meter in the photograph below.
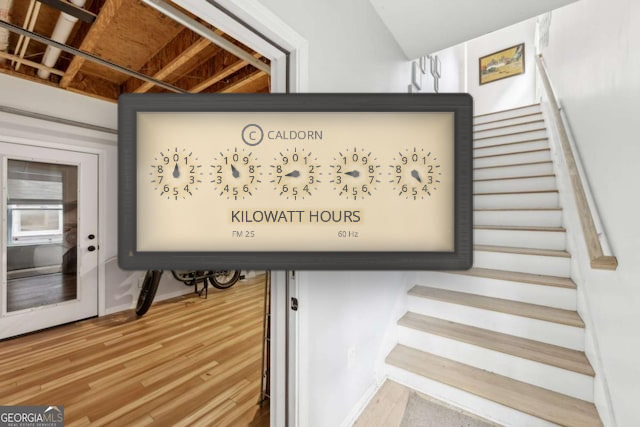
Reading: 724 kWh
